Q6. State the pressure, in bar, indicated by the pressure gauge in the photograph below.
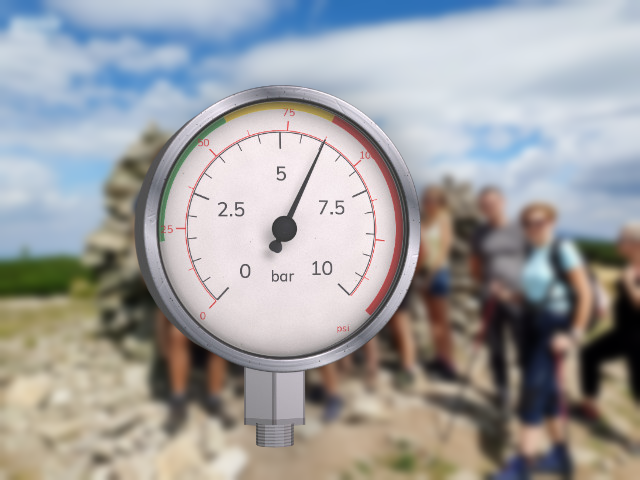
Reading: 6 bar
